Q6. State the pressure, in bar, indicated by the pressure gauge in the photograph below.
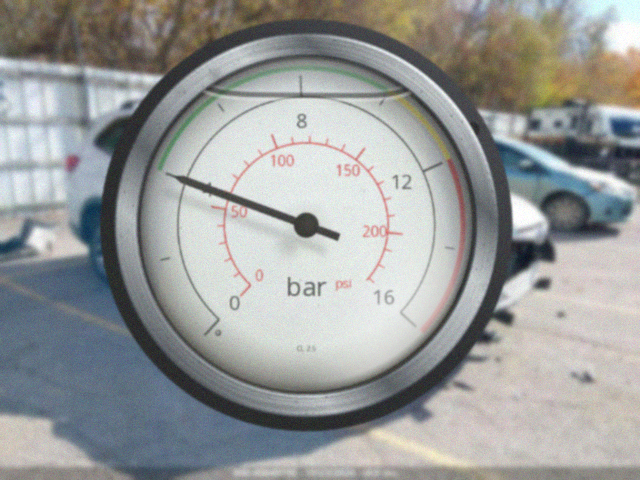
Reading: 4 bar
